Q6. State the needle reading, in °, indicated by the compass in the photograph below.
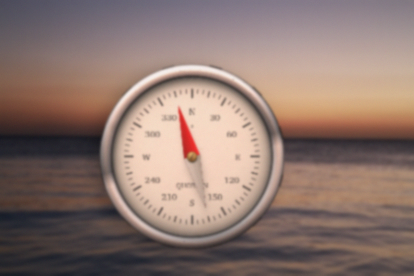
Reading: 345 °
